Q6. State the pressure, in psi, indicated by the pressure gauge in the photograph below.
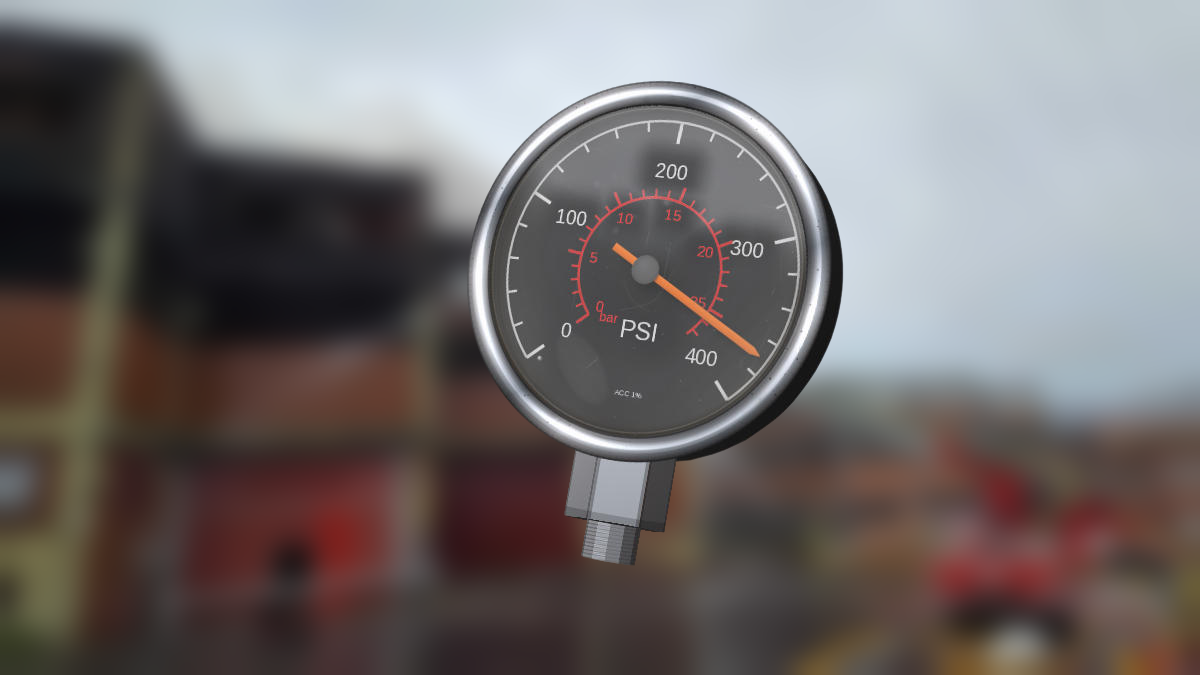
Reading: 370 psi
